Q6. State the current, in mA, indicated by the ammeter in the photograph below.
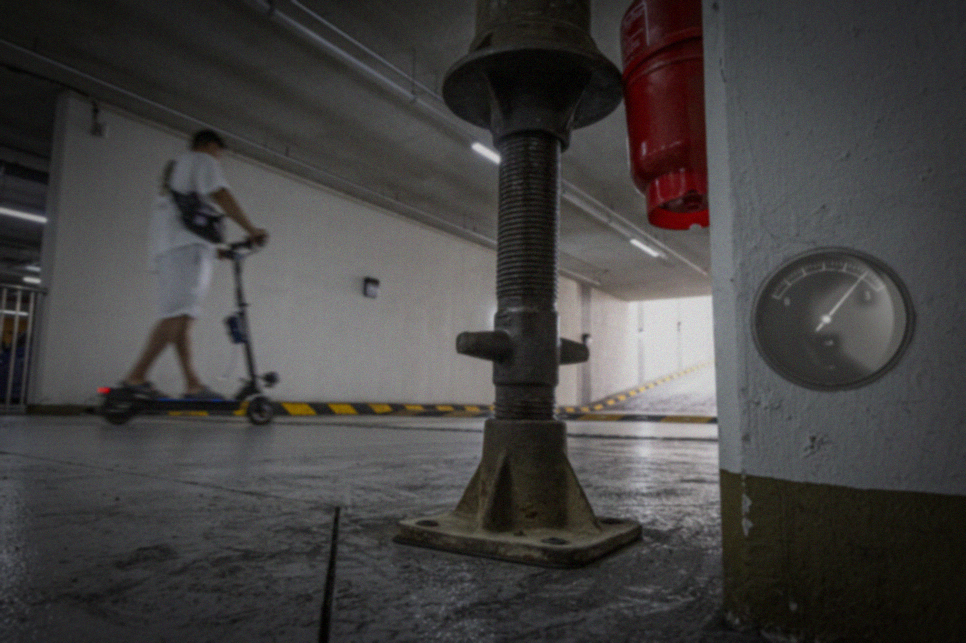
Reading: 2.5 mA
